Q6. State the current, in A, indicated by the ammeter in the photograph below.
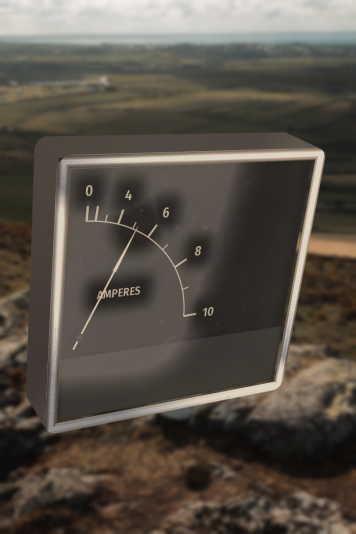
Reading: 5 A
